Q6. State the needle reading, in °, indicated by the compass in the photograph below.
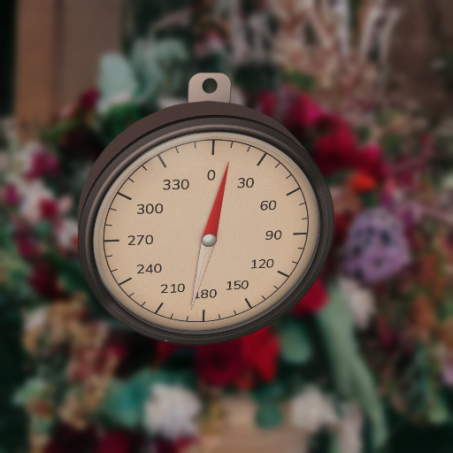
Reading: 10 °
